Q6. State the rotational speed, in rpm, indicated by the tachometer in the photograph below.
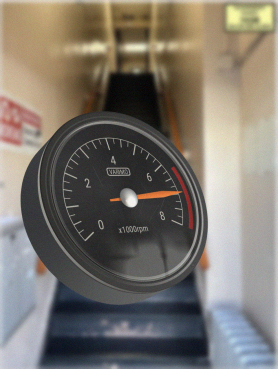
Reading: 7000 rpm
